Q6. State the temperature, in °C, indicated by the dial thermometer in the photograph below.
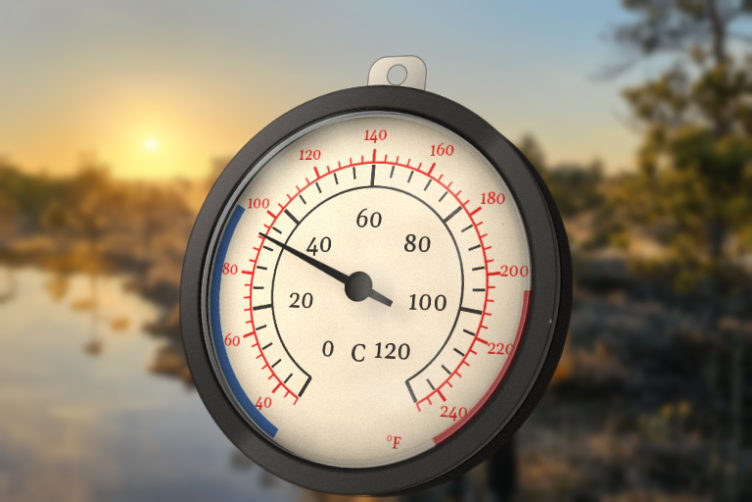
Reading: 34 °C
